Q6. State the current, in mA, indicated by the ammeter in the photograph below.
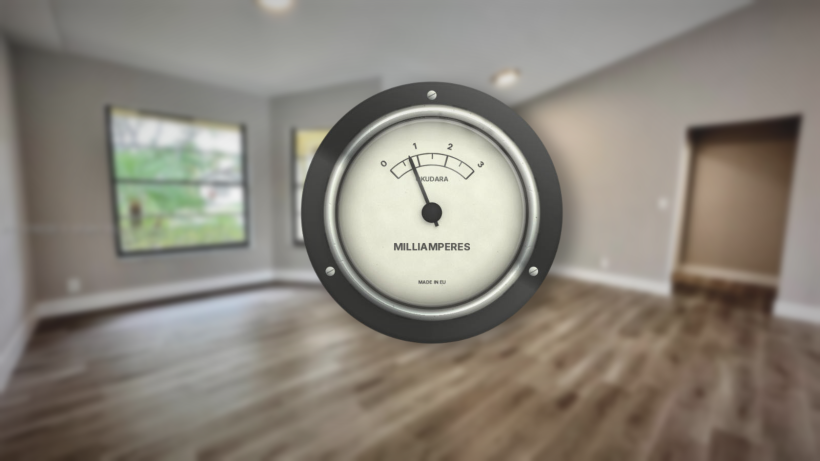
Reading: 0.75 mA
